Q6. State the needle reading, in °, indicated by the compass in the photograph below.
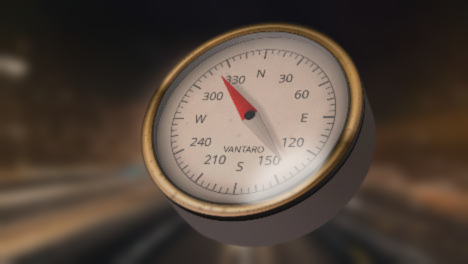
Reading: 320 °
